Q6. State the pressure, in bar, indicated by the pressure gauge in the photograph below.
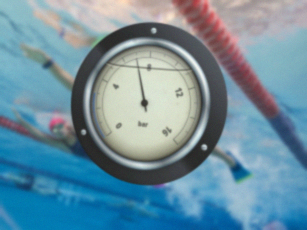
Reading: 7 bar
